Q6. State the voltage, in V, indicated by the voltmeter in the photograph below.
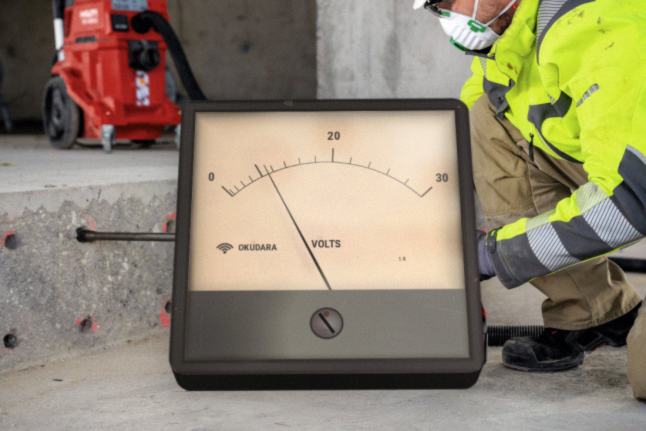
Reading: 11 V
